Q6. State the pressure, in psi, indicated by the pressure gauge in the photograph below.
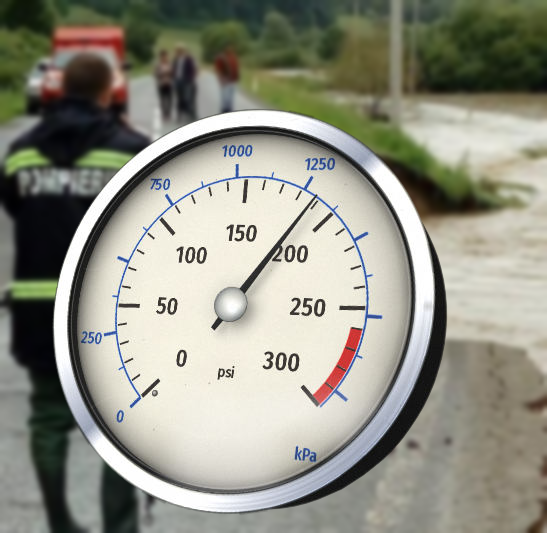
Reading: 190 psi
